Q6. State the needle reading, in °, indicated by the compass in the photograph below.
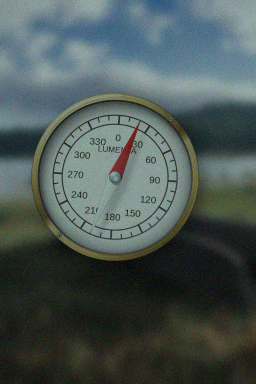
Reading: 20 °
